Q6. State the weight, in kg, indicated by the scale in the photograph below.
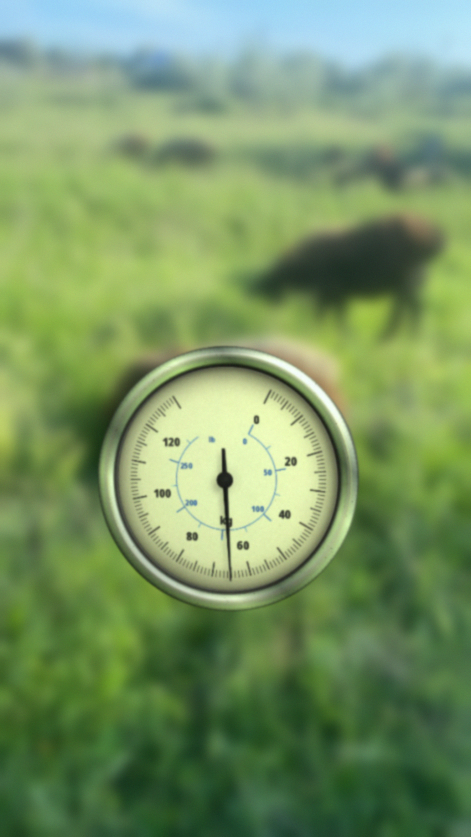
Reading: 65 kg
